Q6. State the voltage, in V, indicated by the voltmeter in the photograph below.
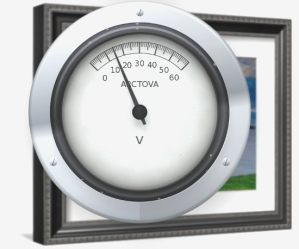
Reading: 15 V
